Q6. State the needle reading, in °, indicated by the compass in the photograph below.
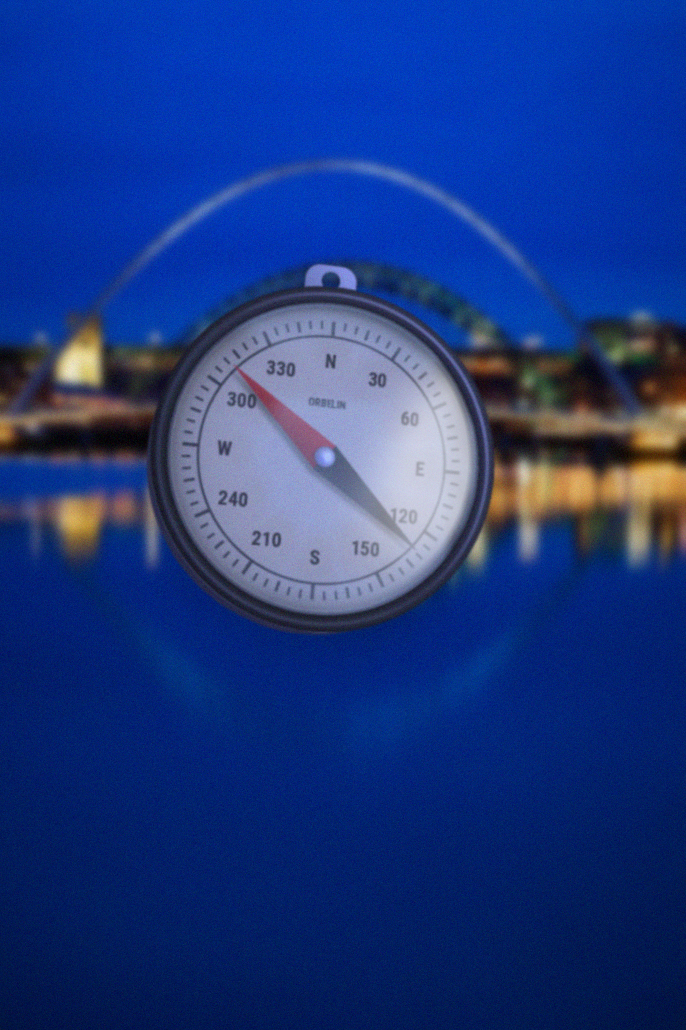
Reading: 310 °
